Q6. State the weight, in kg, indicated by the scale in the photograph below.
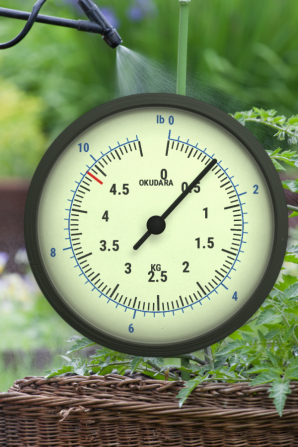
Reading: 0.5 kg
